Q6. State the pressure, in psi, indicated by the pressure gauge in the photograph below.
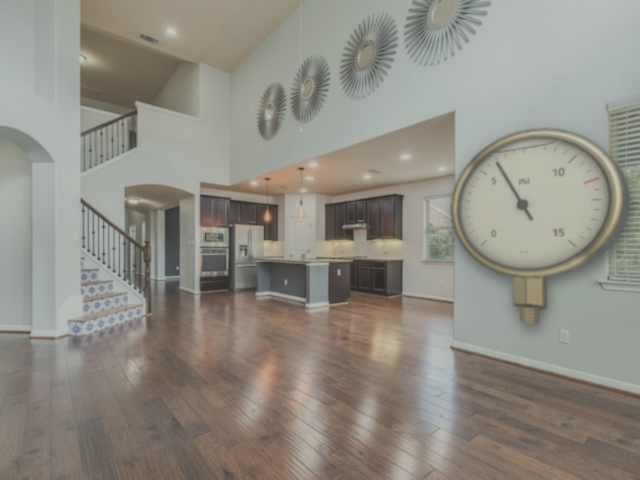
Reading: 6 psi
